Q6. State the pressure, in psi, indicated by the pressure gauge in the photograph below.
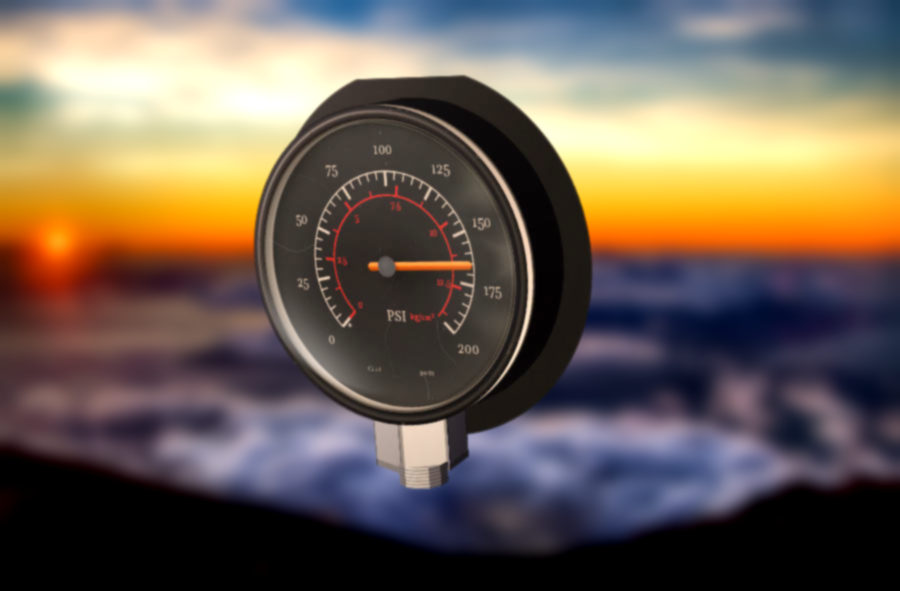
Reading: 165 psi
